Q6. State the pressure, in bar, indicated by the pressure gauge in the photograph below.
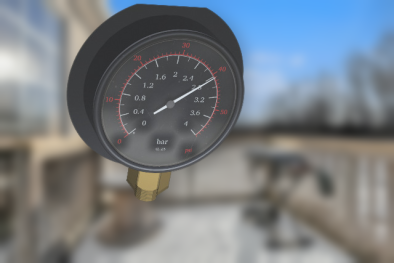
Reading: 2.8 bar
